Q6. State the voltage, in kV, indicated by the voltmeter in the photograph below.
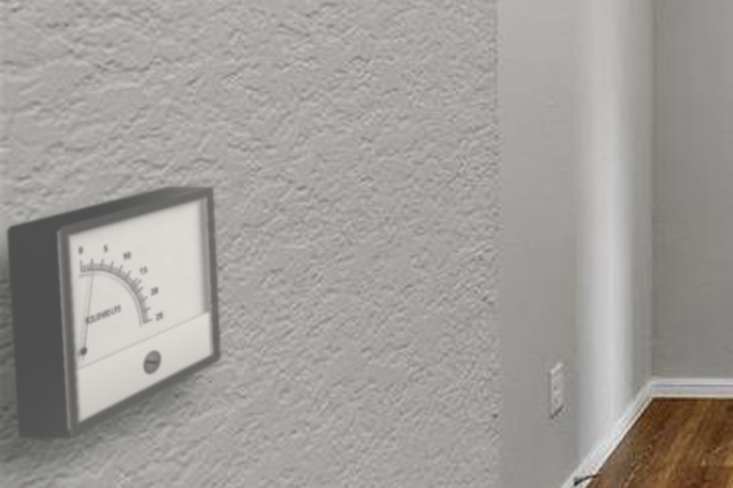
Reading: 2.5 kV
